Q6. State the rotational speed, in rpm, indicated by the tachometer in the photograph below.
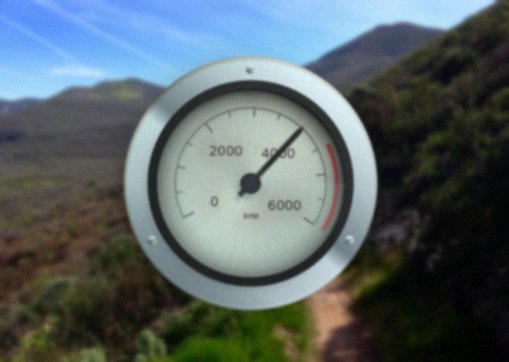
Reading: 4000 rpm
